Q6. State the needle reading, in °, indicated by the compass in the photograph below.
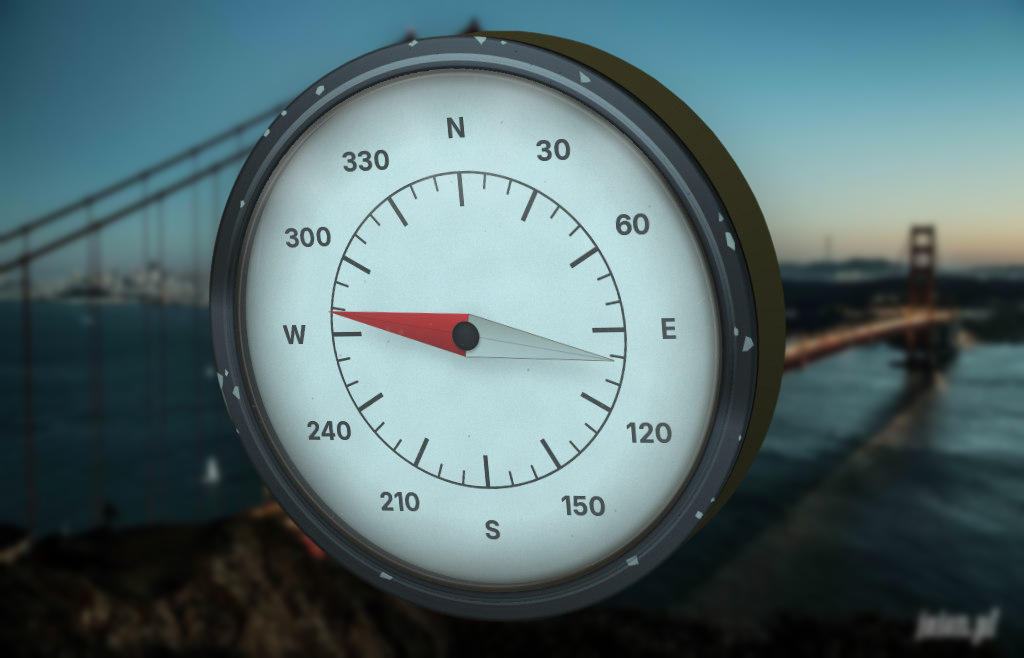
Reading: 280 °
